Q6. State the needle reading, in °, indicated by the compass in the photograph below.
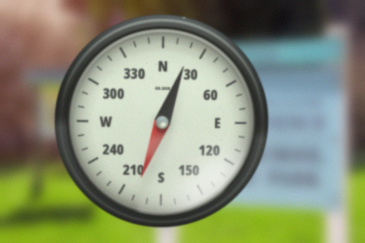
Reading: 200 °
